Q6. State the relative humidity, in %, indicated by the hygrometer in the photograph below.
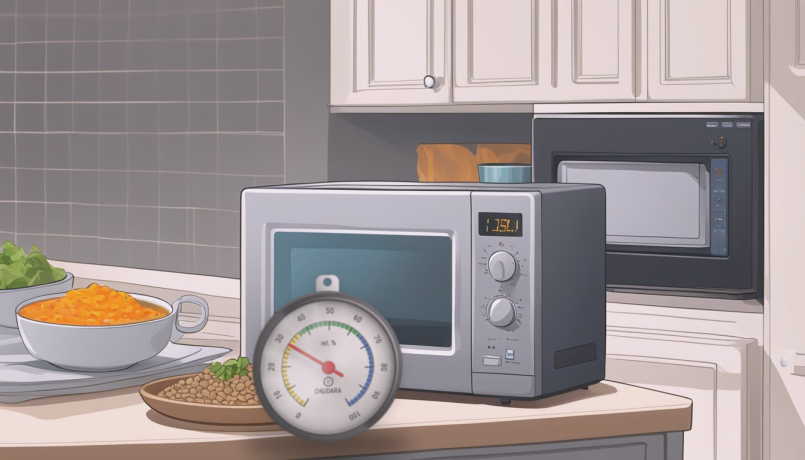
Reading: 30 %
